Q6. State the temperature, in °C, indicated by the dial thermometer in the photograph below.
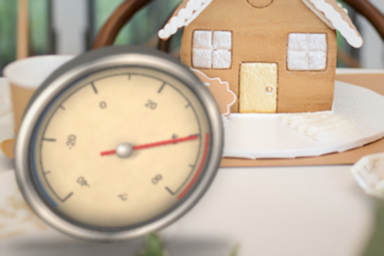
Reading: 40 °C
